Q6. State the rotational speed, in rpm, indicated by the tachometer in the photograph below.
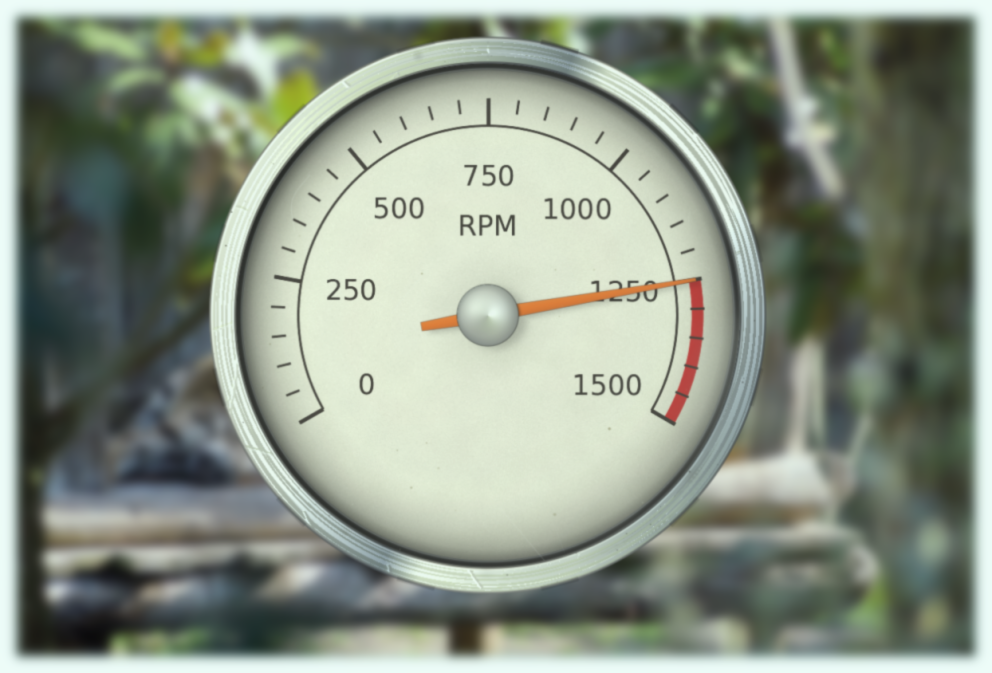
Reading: 1250 rpm
